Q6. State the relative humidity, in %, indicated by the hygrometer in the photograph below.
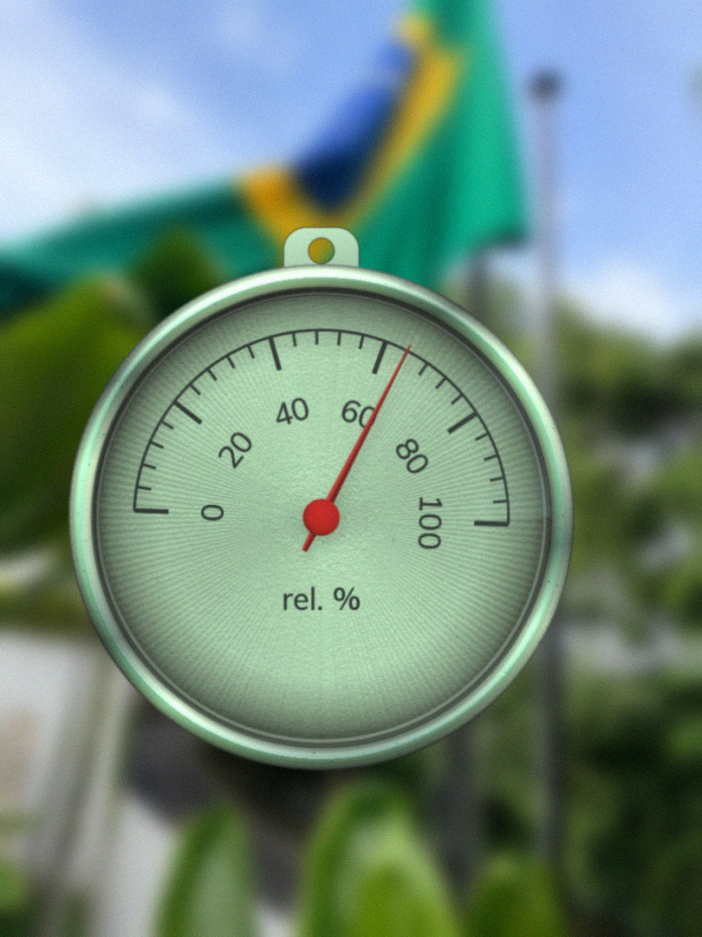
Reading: 64 %
